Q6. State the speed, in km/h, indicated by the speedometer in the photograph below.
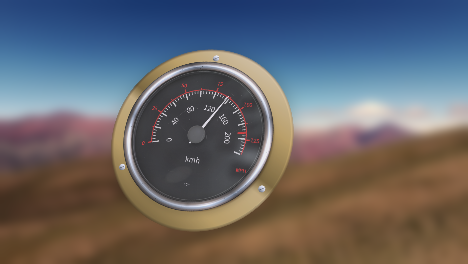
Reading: 140 km/h
